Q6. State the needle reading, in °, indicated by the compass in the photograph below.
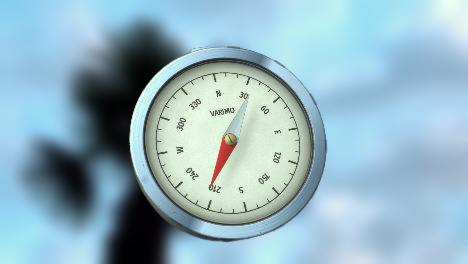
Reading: 215 °
